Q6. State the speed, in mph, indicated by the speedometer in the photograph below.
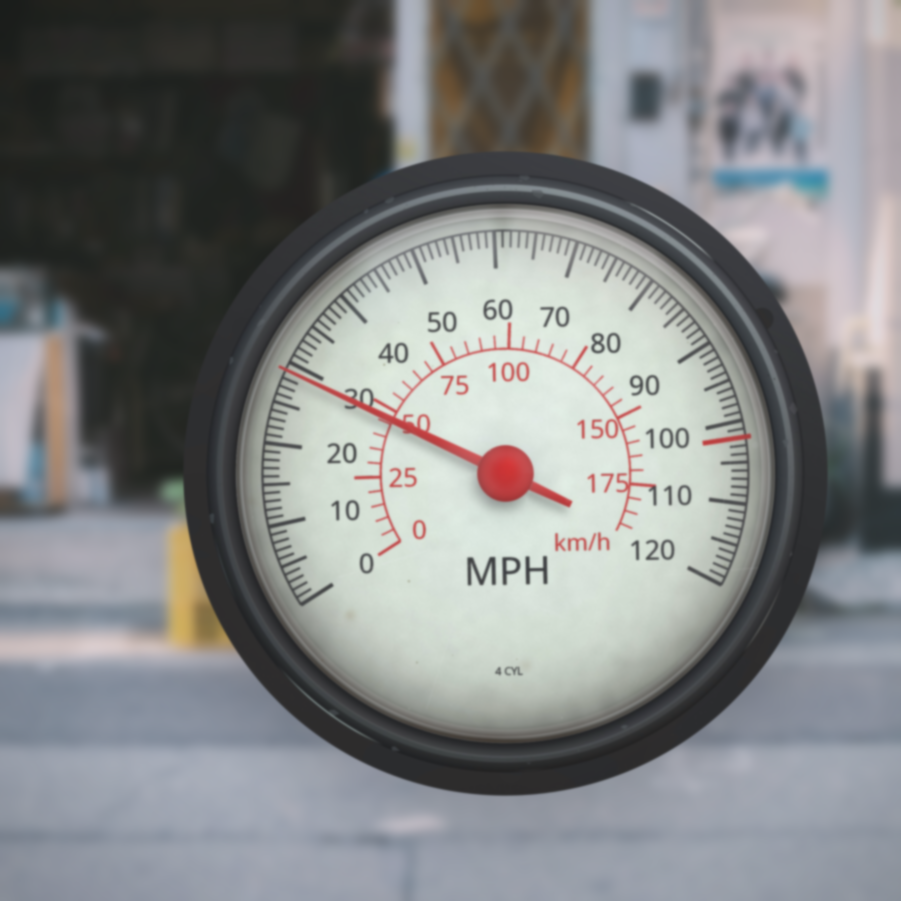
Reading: 29 mph
